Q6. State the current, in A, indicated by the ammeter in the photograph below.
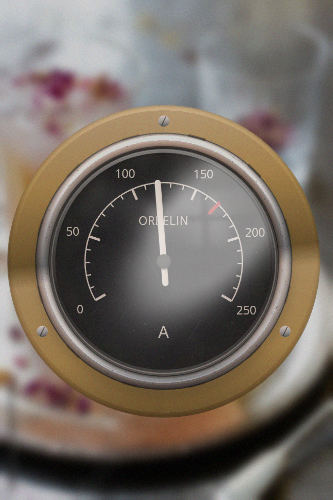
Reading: 120 A
